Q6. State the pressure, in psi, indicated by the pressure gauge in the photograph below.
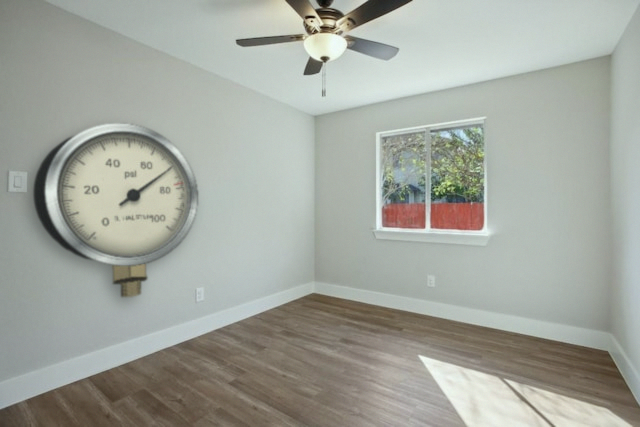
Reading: 70 psi
